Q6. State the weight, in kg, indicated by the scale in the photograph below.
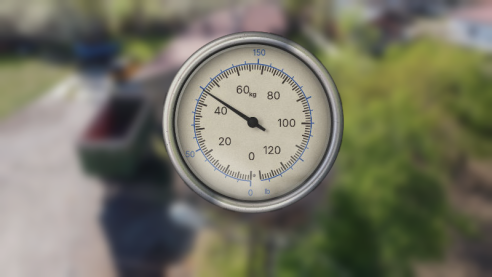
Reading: 45 kg
